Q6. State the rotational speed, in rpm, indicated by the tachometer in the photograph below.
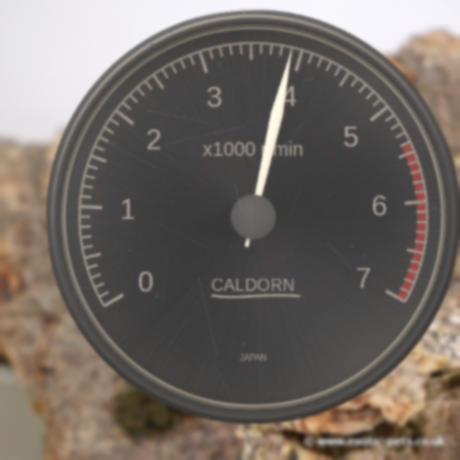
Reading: 3900 rpm
